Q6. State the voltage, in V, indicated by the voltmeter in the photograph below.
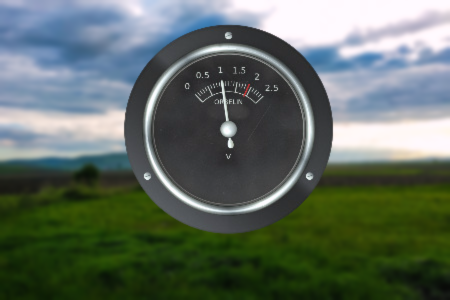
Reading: 1 V
